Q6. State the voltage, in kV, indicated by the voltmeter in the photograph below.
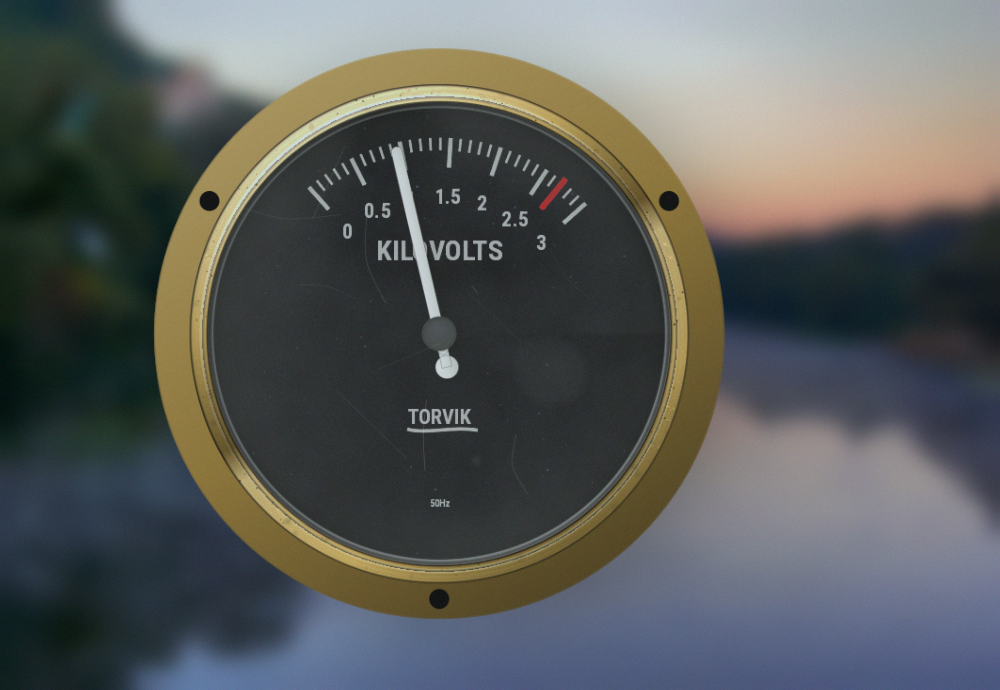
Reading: 0.95 kV
